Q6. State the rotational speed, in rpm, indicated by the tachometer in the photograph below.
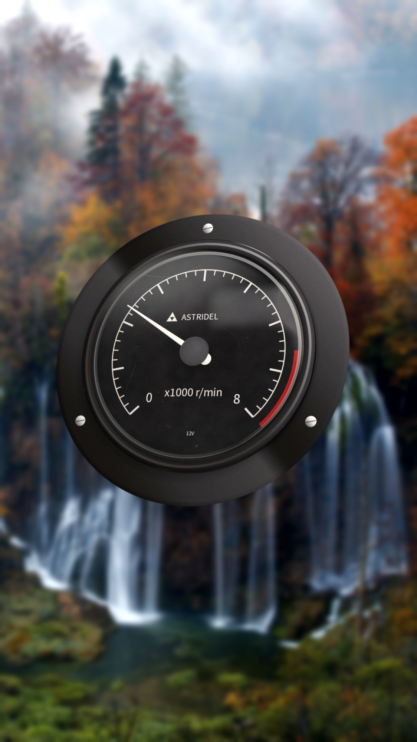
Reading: 2300 rpm
